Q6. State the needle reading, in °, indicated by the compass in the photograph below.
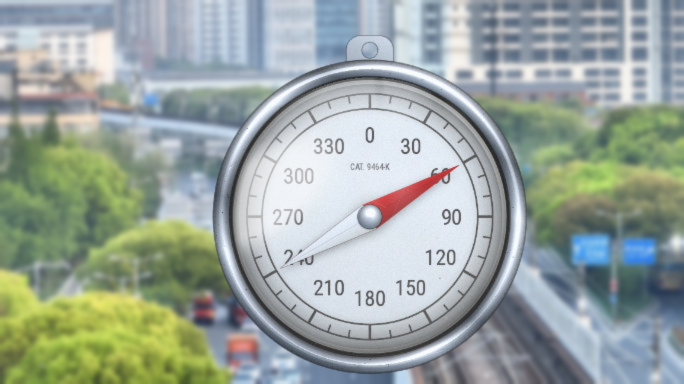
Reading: 60 °
